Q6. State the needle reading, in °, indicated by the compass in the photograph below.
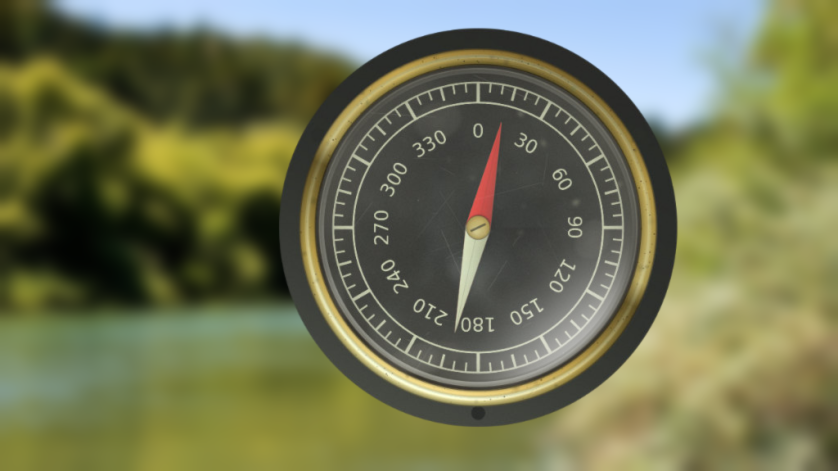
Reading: 12.5 °
